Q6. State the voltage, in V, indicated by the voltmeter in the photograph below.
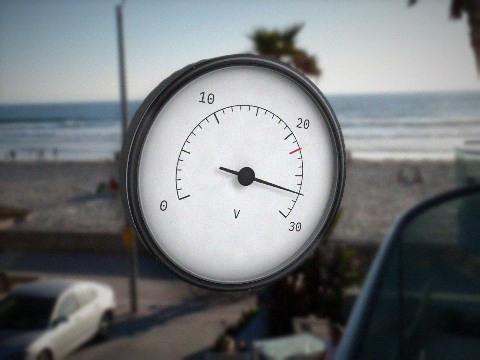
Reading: 27 V
